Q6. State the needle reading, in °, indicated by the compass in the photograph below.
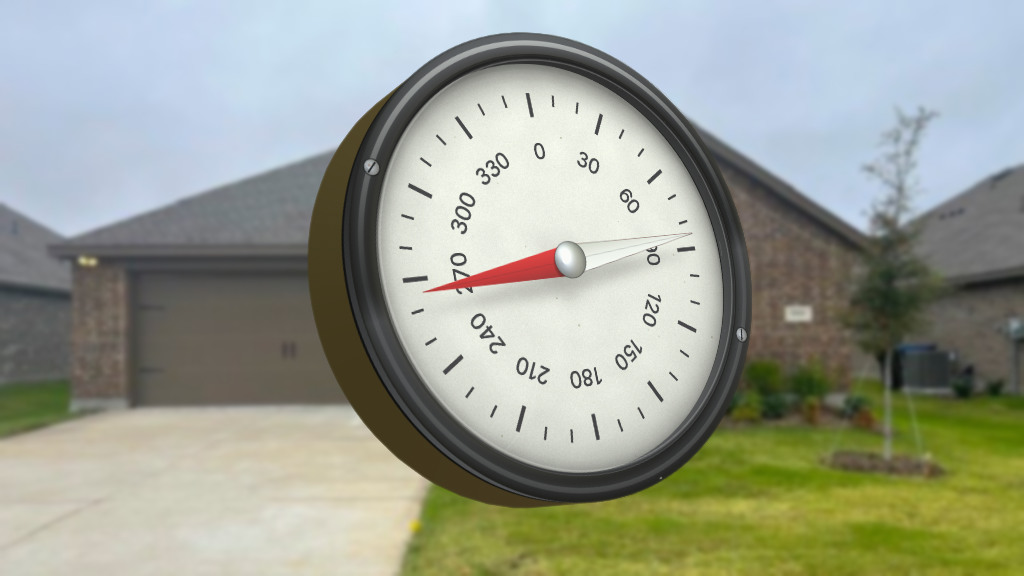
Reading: 265 °
